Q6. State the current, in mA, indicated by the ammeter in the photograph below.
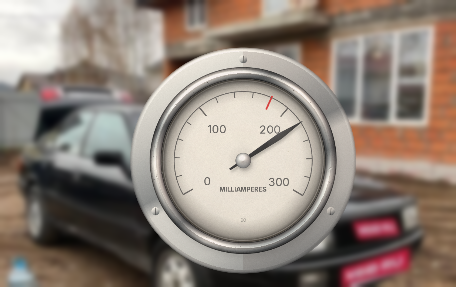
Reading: 220 mA
